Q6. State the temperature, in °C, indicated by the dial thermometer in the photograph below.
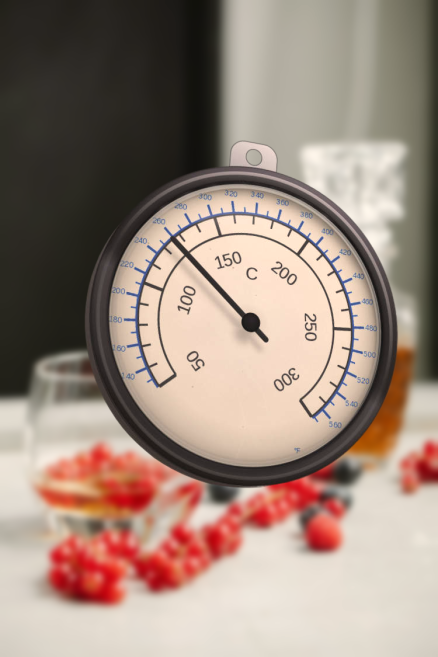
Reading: 125 °C
